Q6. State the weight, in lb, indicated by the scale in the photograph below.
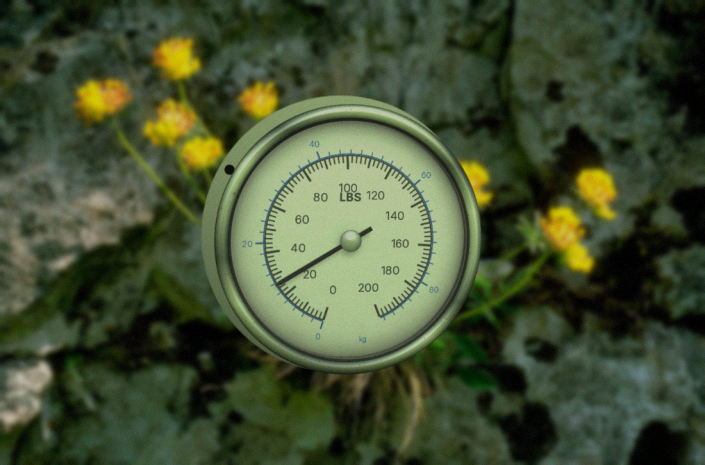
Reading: 26 lb
